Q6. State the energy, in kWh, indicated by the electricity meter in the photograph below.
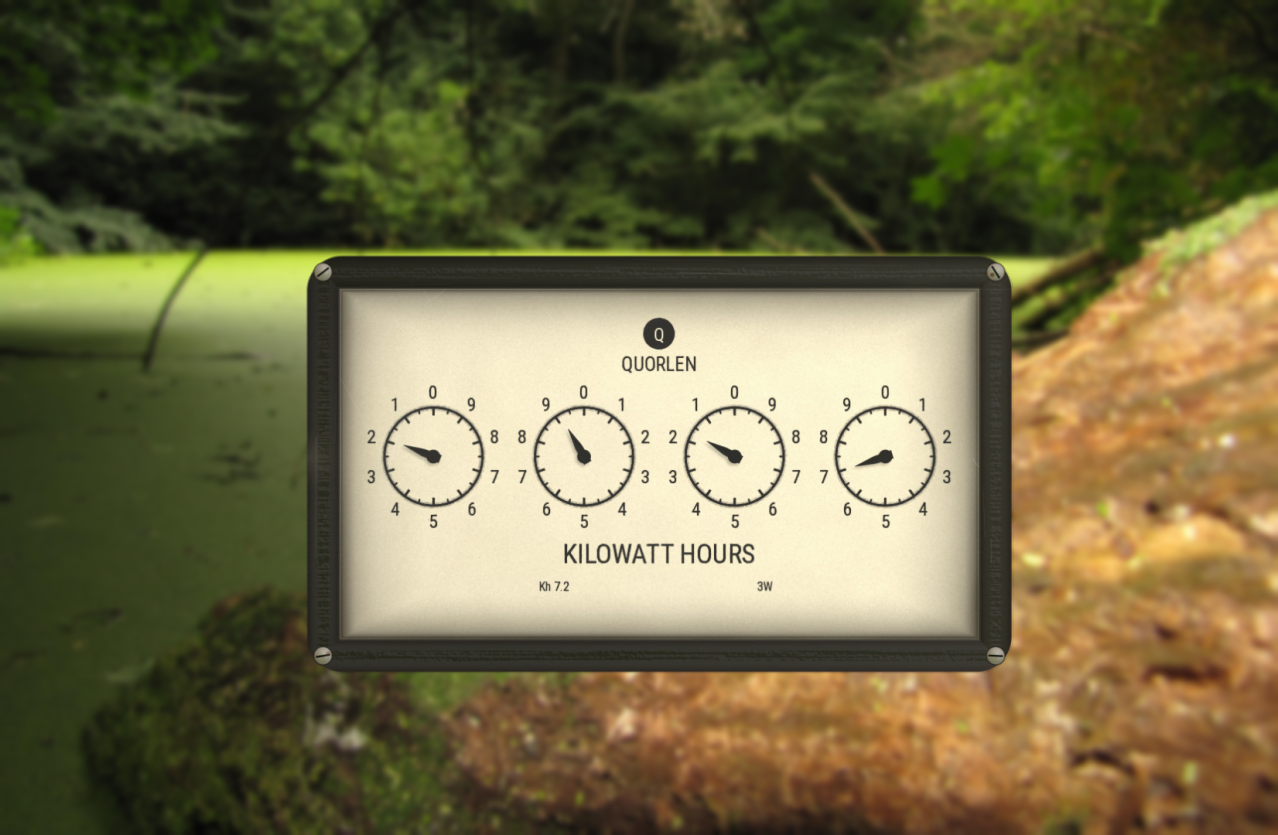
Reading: 1917 kWh
